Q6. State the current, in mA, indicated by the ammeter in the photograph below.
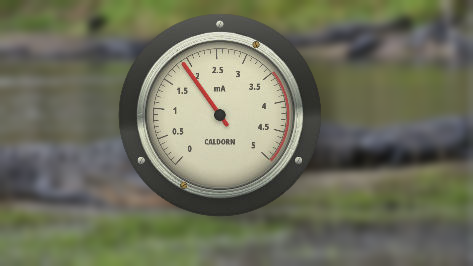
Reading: 1.9 mA
